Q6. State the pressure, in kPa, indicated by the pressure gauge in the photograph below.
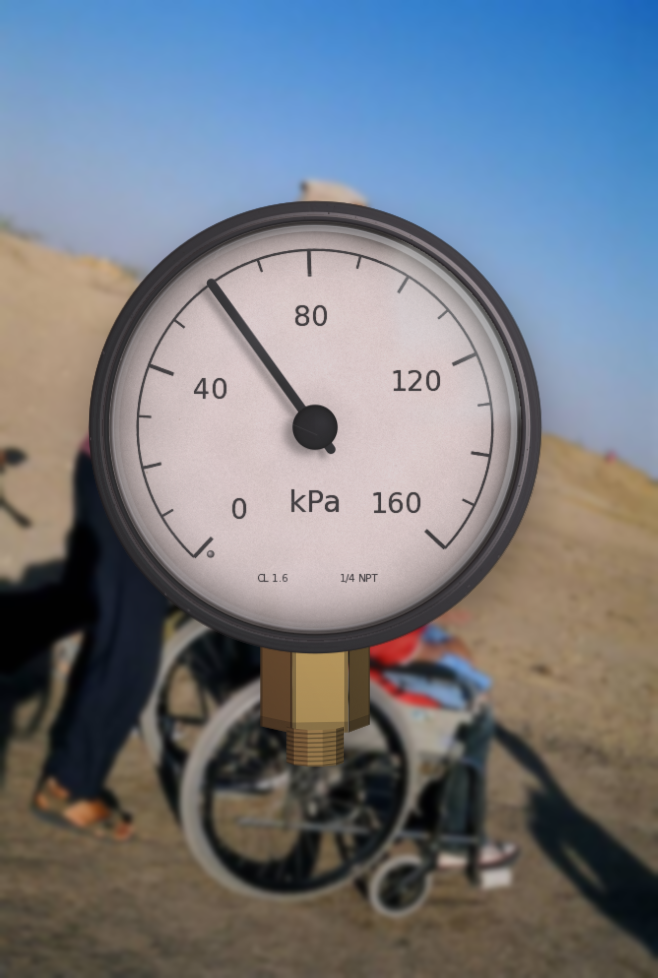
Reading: 60 kPa
